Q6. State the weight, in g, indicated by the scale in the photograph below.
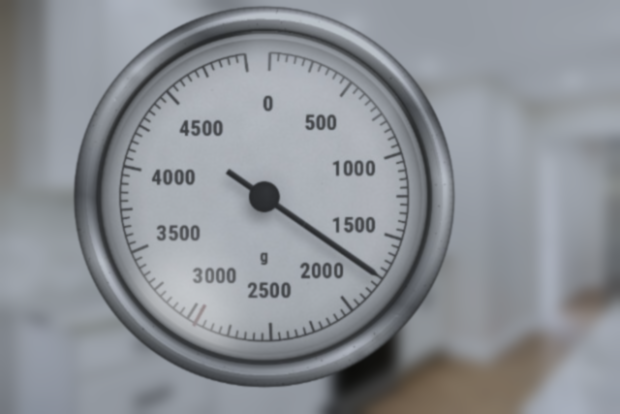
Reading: 1750 g
